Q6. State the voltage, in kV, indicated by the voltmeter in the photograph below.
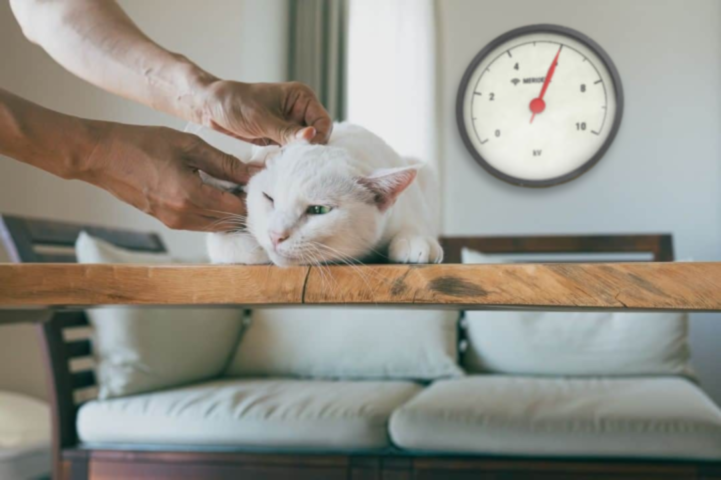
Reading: 6 kV
